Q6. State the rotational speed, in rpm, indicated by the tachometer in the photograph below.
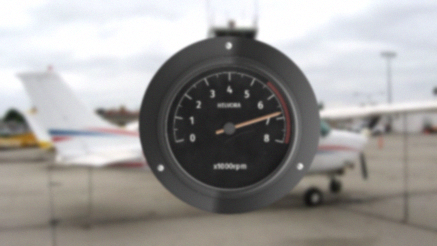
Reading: 6750 rpm
